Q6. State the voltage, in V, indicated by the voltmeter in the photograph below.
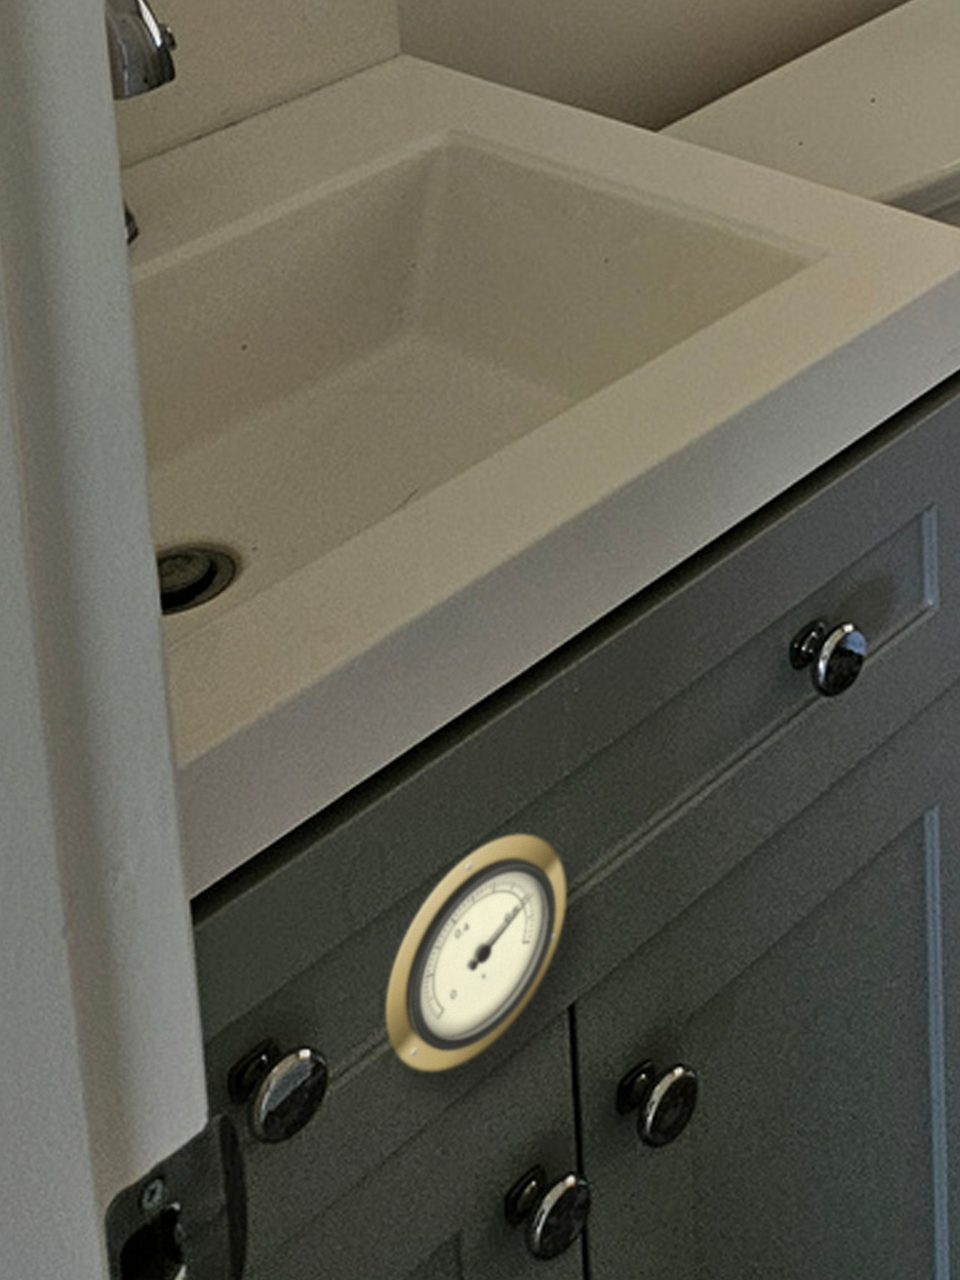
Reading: 0.8 V
